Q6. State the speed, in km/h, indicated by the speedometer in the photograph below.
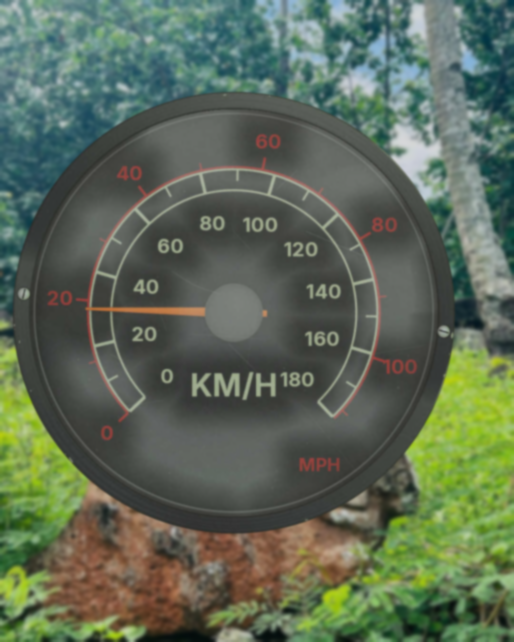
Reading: 30 km/h
